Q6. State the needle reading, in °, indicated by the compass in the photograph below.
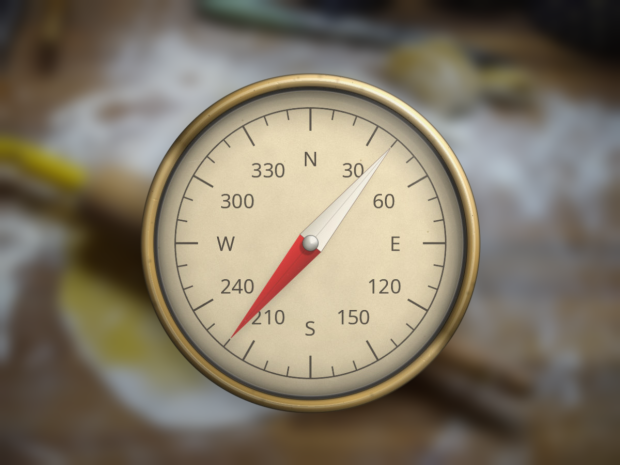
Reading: 220 °
